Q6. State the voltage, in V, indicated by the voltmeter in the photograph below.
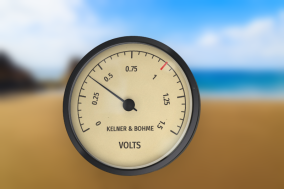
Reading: 0.4 V
